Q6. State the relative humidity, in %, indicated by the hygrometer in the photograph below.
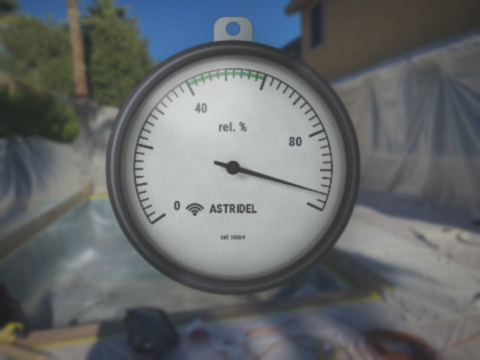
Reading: 96 %
